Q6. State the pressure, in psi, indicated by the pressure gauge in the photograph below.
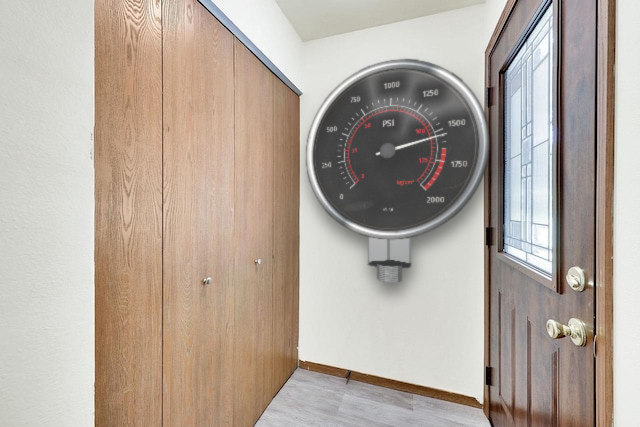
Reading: 1550 psi
